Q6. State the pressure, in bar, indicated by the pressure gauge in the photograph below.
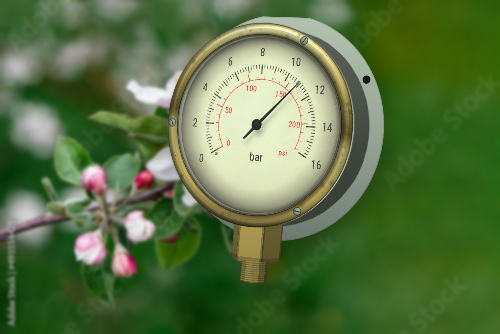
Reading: 11 bar
